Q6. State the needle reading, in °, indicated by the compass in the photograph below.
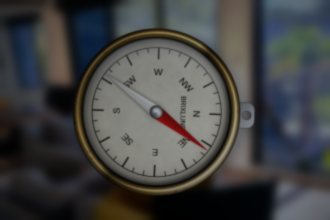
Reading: 35 °
